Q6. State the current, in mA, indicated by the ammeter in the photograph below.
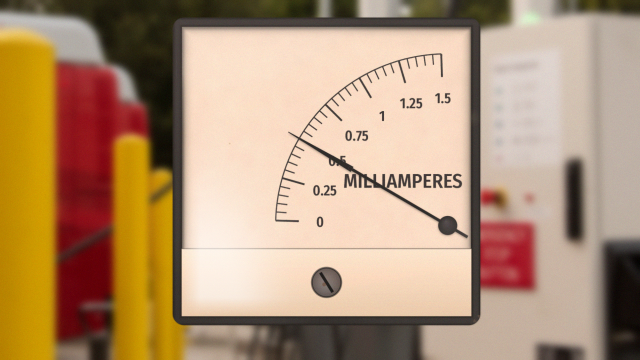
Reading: 0.5 mA
